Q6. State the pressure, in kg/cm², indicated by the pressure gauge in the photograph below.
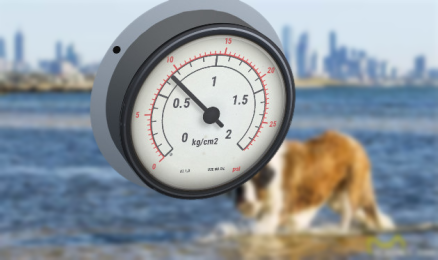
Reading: 0.65 kg/cm²
